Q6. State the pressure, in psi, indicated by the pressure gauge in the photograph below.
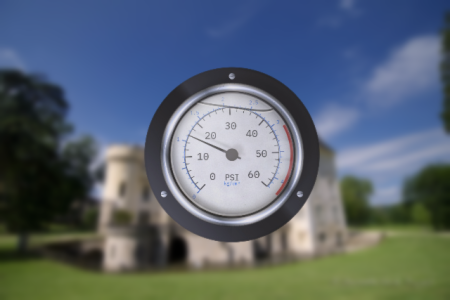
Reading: 16 psi
